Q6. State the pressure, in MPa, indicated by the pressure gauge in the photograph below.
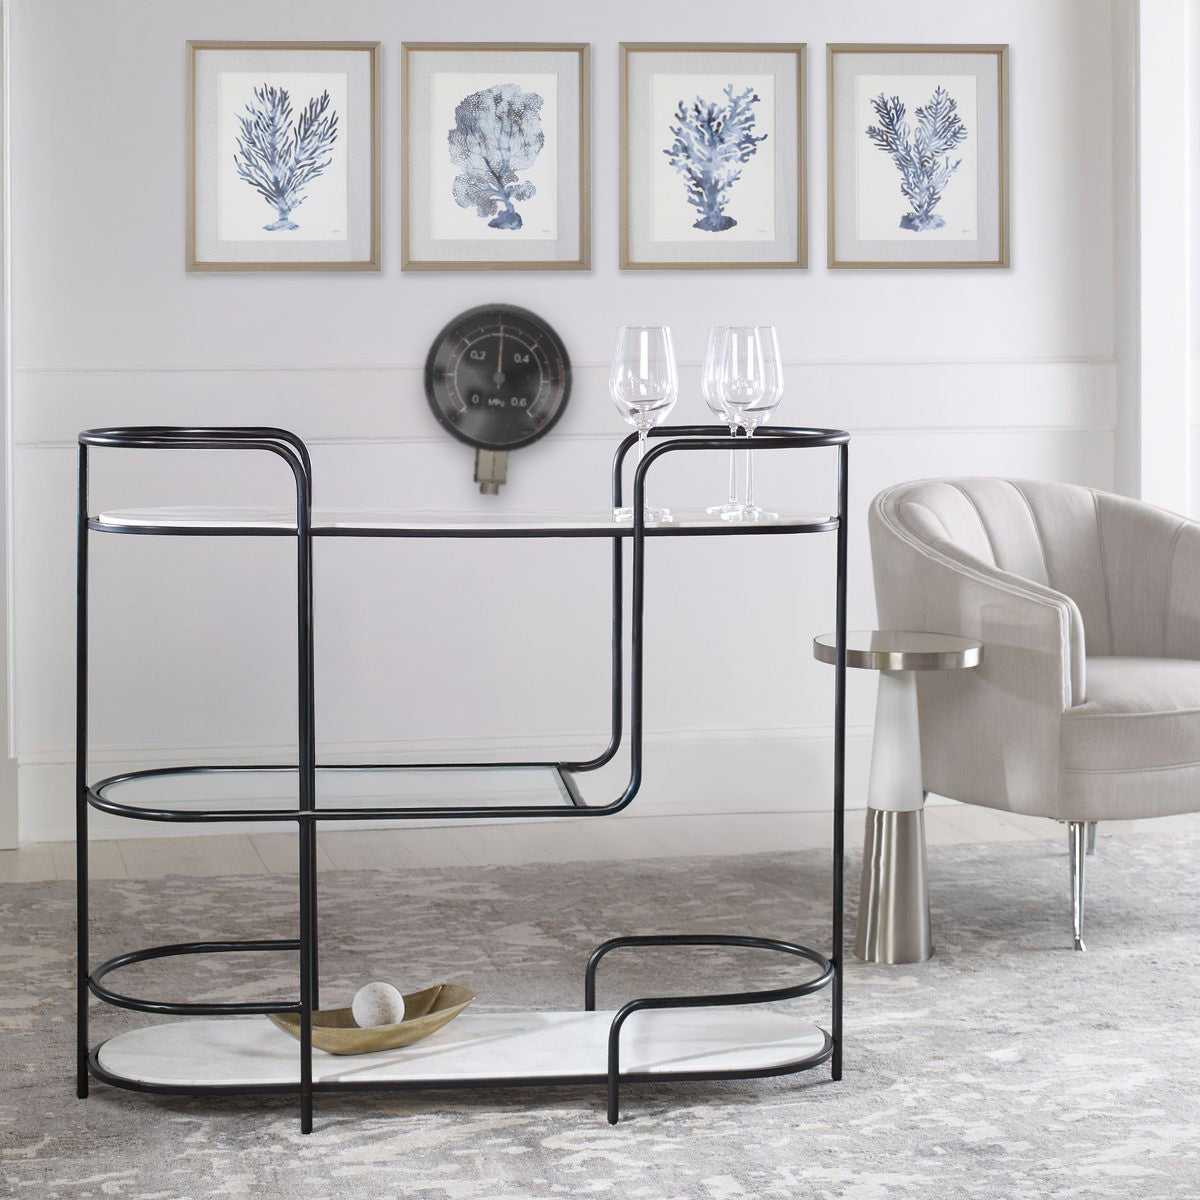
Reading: 0.3 MPa
